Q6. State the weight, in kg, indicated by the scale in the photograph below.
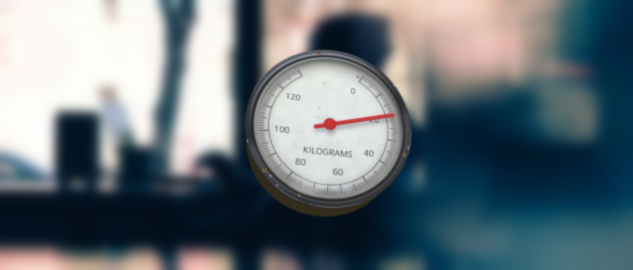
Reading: 20 kg
